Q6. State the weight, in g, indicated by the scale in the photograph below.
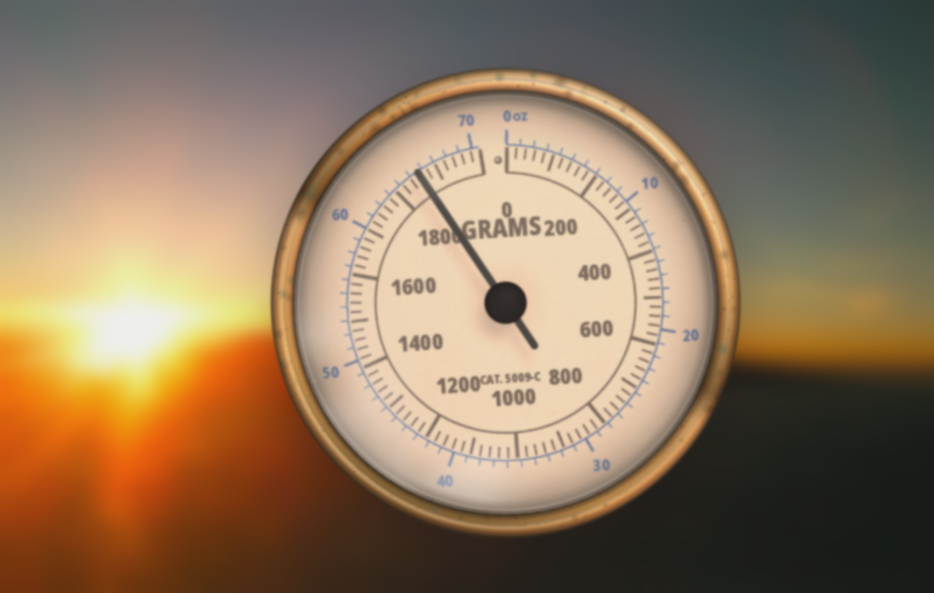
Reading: 1860 g
